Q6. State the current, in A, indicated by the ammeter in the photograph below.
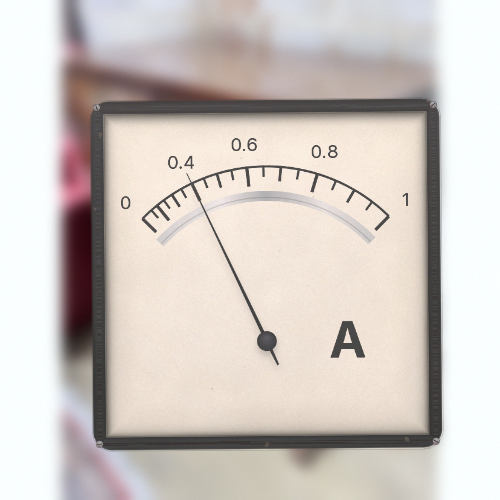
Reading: 0.4 A
